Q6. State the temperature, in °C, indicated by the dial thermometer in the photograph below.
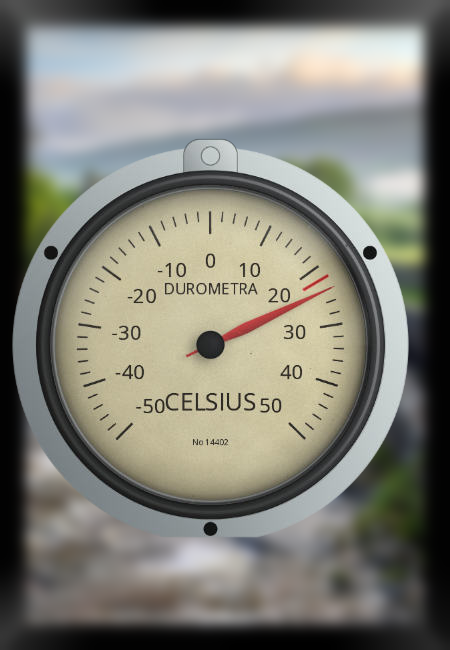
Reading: 24 °C
